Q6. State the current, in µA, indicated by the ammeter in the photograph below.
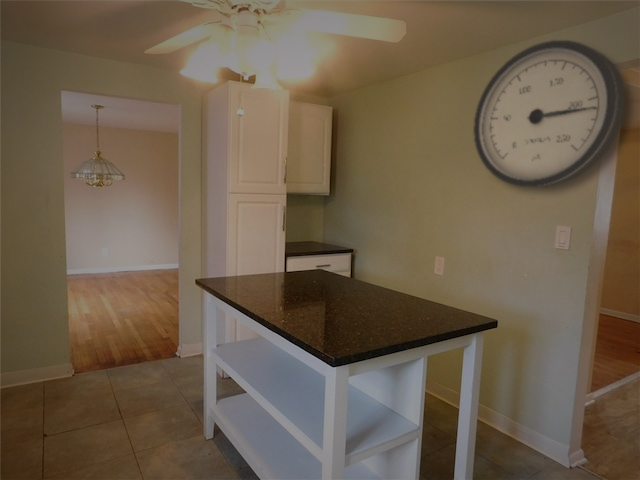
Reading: 210 µA
